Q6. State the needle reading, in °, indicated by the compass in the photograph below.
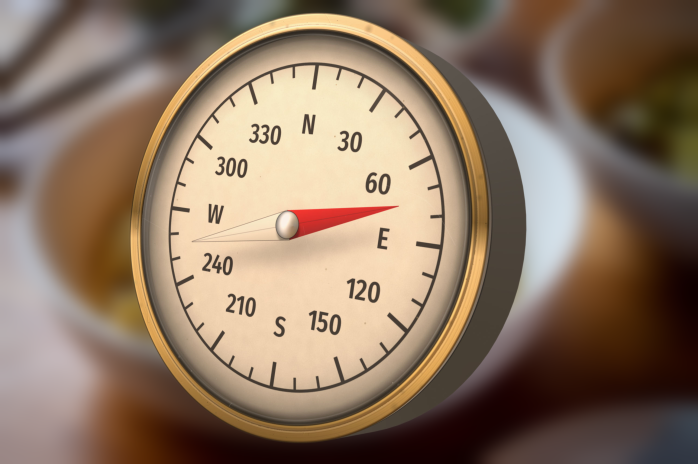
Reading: 75 °
